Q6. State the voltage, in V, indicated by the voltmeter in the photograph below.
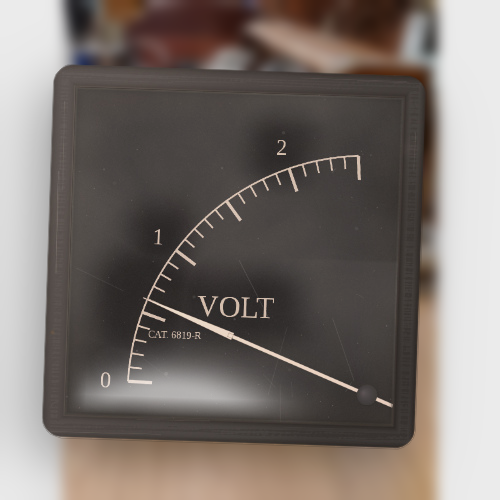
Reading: 0.6 V
